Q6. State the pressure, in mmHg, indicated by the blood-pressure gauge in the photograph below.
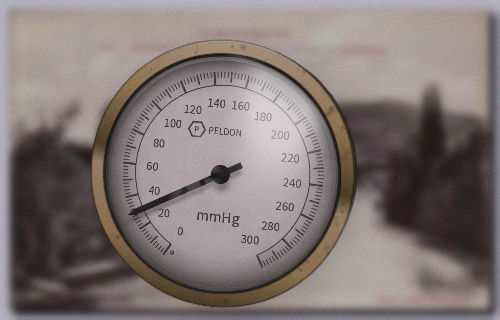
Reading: 30 mmHg
